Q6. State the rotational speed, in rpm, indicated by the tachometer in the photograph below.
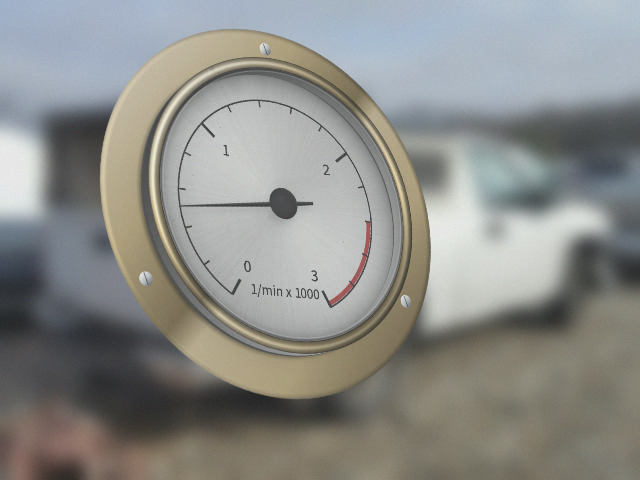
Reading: 500 rpm
